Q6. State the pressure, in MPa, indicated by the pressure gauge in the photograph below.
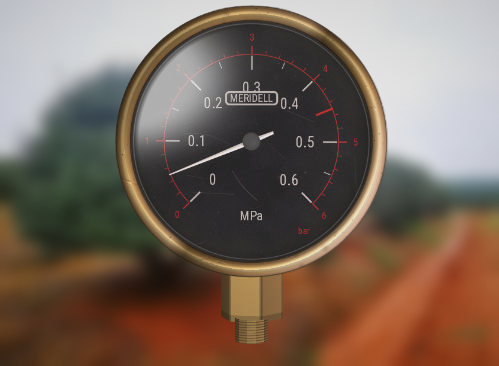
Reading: 0.05 MPa
